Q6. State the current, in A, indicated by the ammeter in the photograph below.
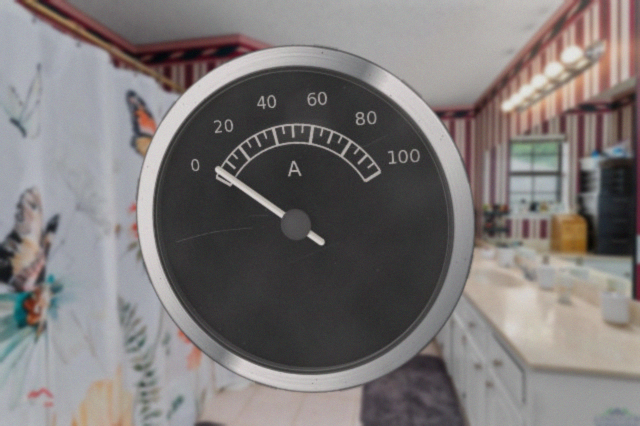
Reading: 5 A
